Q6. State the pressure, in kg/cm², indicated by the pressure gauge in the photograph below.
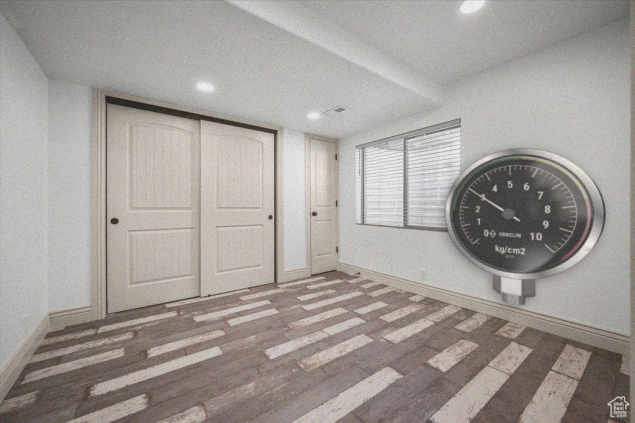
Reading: 3 kg/cm²
